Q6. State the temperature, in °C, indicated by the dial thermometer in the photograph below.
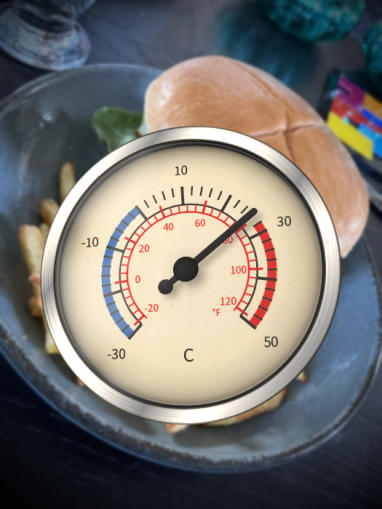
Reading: 26 °C
